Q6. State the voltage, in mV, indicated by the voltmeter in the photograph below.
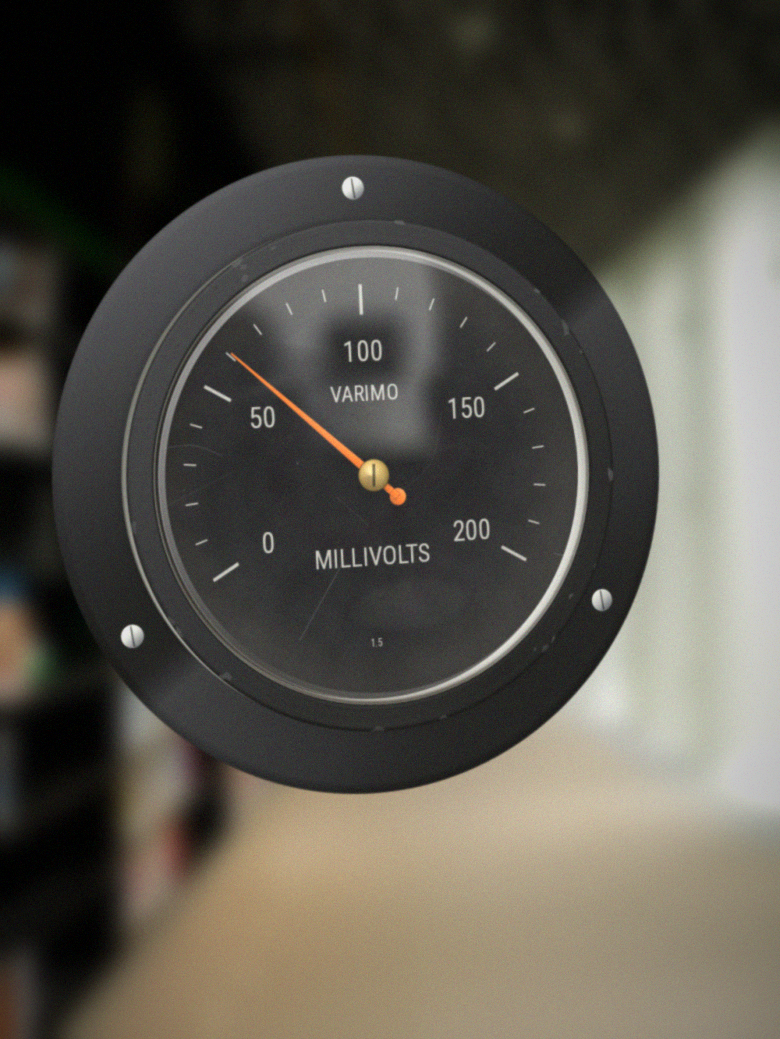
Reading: 60 mV
